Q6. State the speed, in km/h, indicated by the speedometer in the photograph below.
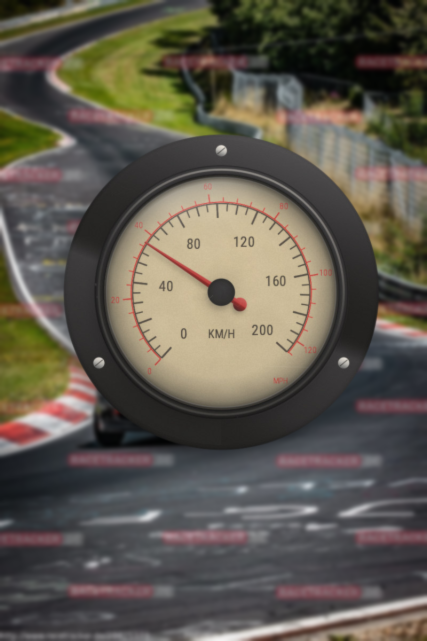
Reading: 60 km/h
